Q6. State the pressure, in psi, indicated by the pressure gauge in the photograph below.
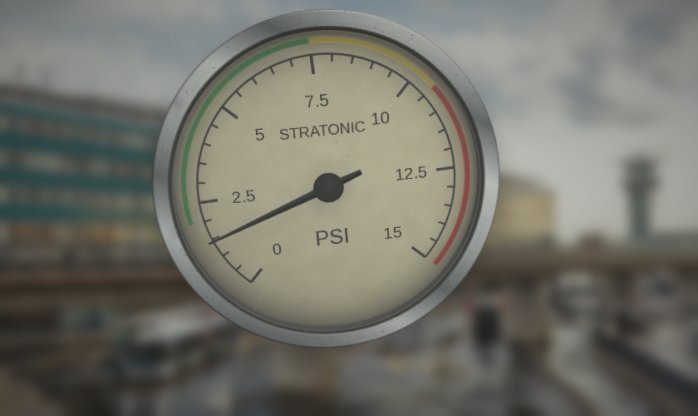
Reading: 1.5 psi
